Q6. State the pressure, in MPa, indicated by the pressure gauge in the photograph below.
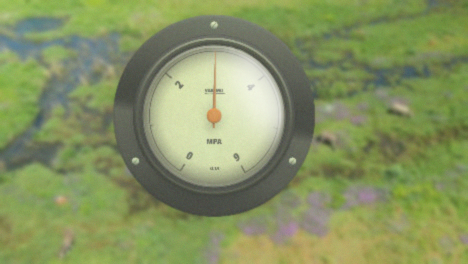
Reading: 3 MPa
